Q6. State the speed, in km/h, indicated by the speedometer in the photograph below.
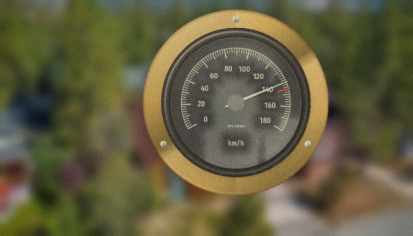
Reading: 140 km/h
